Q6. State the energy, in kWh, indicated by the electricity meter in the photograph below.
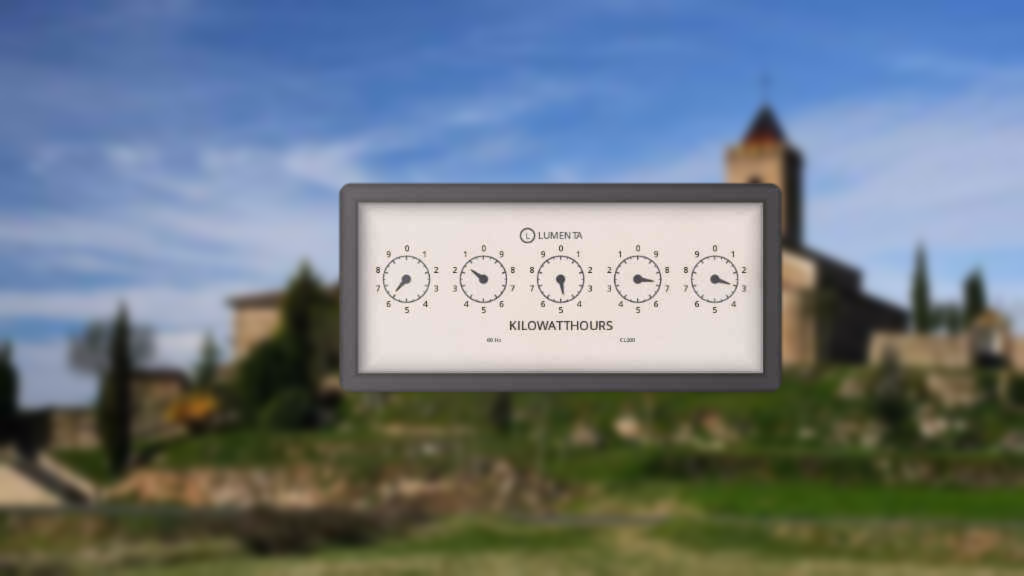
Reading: 61473 kWh
